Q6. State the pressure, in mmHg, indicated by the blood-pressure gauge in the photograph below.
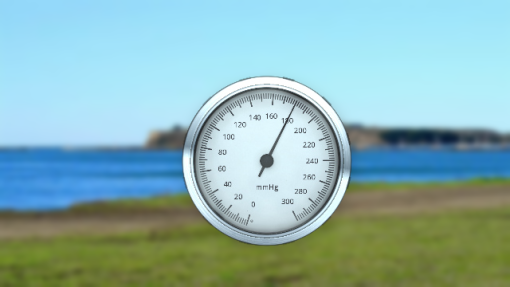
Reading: 180 mmHg
